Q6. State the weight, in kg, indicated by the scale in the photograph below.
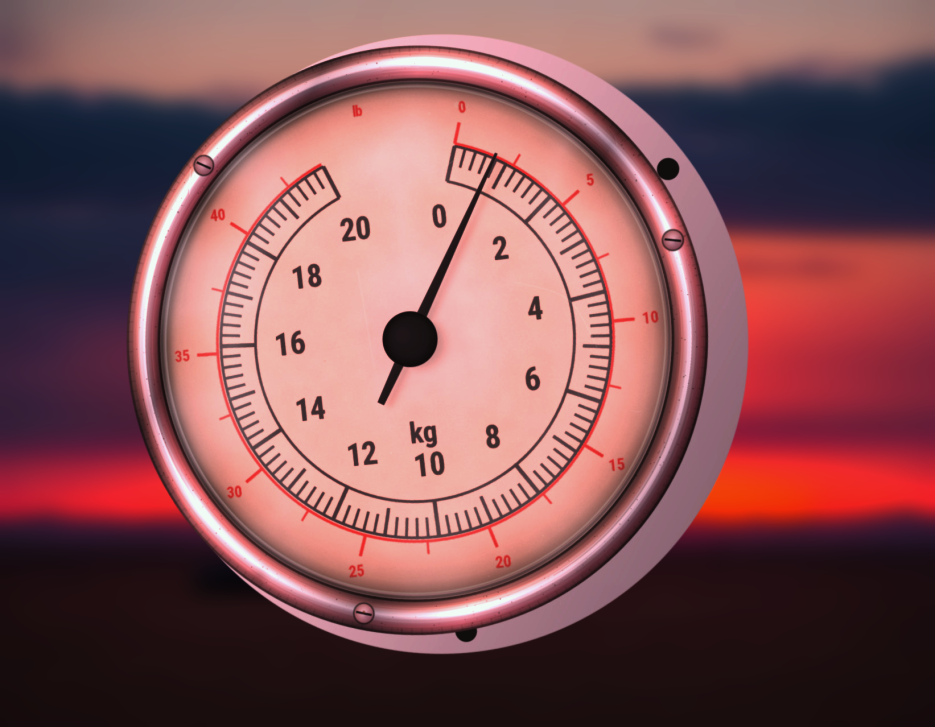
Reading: 0.8 kg
